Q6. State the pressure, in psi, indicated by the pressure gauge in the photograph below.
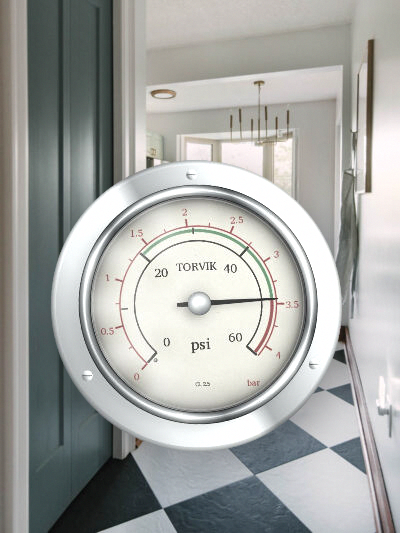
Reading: 50 psi
